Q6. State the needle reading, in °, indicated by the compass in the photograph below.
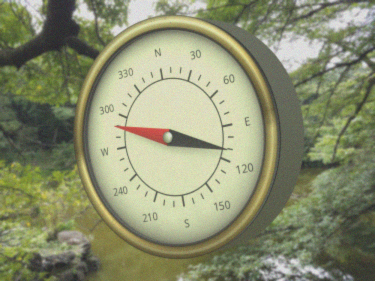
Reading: 290 °
